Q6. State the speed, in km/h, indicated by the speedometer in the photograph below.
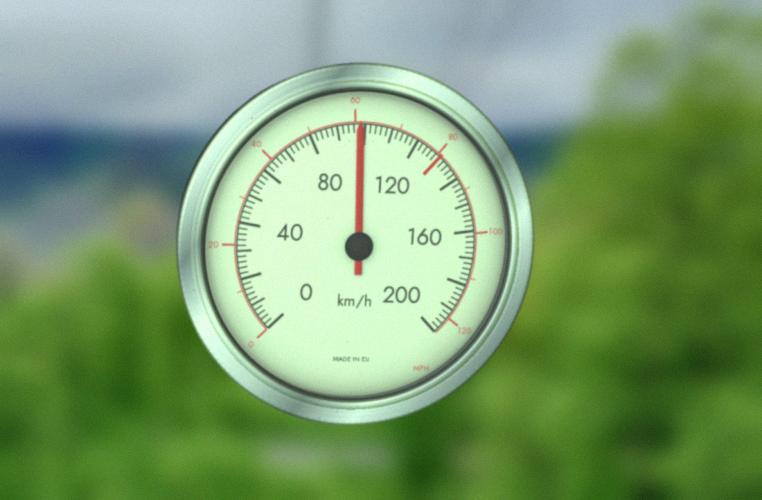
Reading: 98 km/h
